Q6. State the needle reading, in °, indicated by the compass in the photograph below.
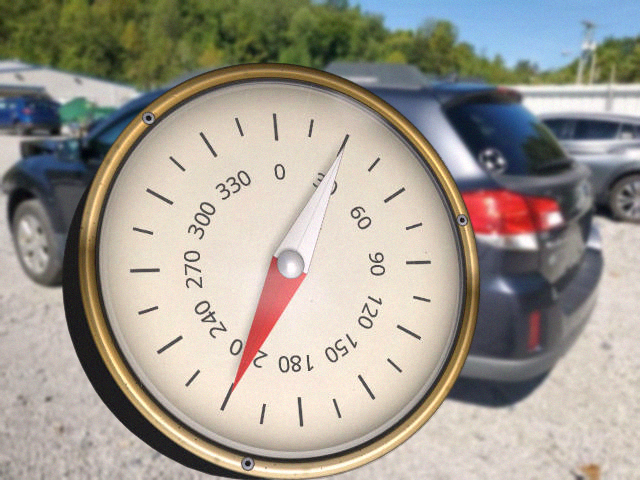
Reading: 210 °
